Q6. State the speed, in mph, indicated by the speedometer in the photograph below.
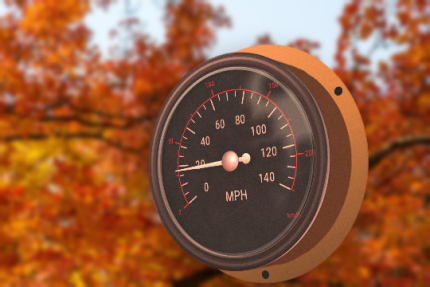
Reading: 17.5 mph
